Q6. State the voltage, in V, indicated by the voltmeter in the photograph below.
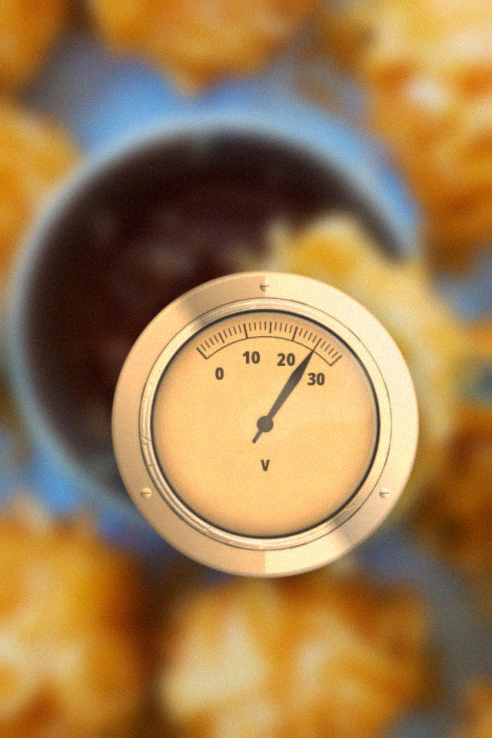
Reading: 25 V
